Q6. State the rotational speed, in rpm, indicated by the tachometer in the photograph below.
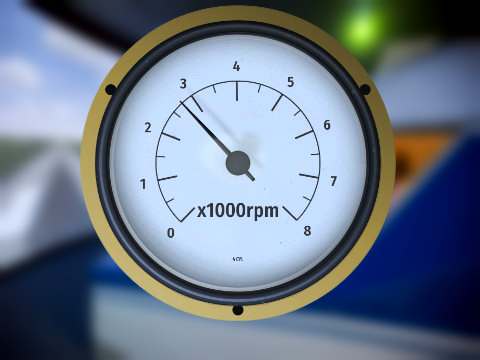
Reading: 2750 rpm
